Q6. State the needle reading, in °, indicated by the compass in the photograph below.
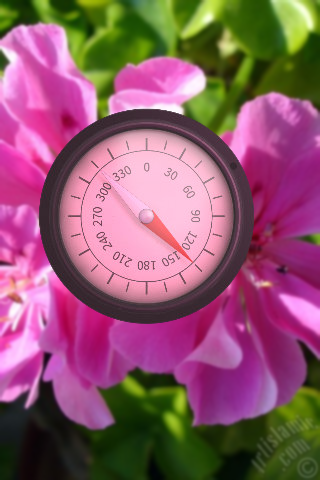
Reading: 135 °
